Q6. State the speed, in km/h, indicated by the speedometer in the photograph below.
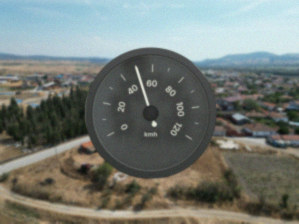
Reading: 50 km/h
